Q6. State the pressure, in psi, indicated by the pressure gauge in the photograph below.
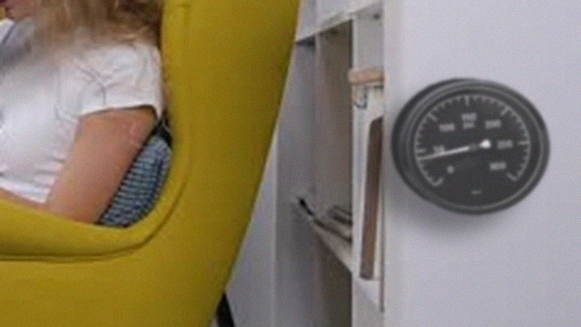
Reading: 40 psi
